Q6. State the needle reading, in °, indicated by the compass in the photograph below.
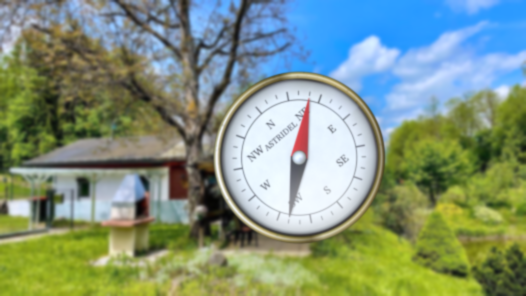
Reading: 50 °
